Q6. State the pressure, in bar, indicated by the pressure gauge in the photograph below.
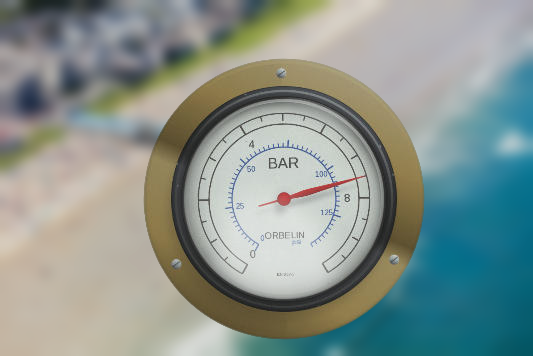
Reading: 7.5 bar
